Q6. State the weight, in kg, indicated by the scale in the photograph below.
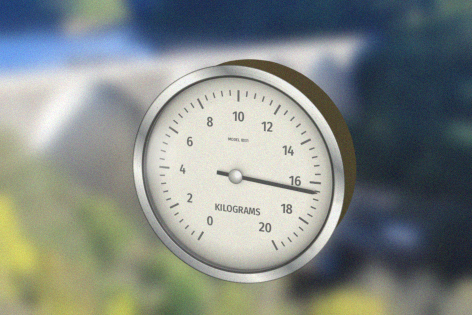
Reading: 16.4 kg
